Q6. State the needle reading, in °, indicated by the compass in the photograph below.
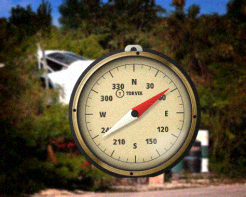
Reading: 55 °
